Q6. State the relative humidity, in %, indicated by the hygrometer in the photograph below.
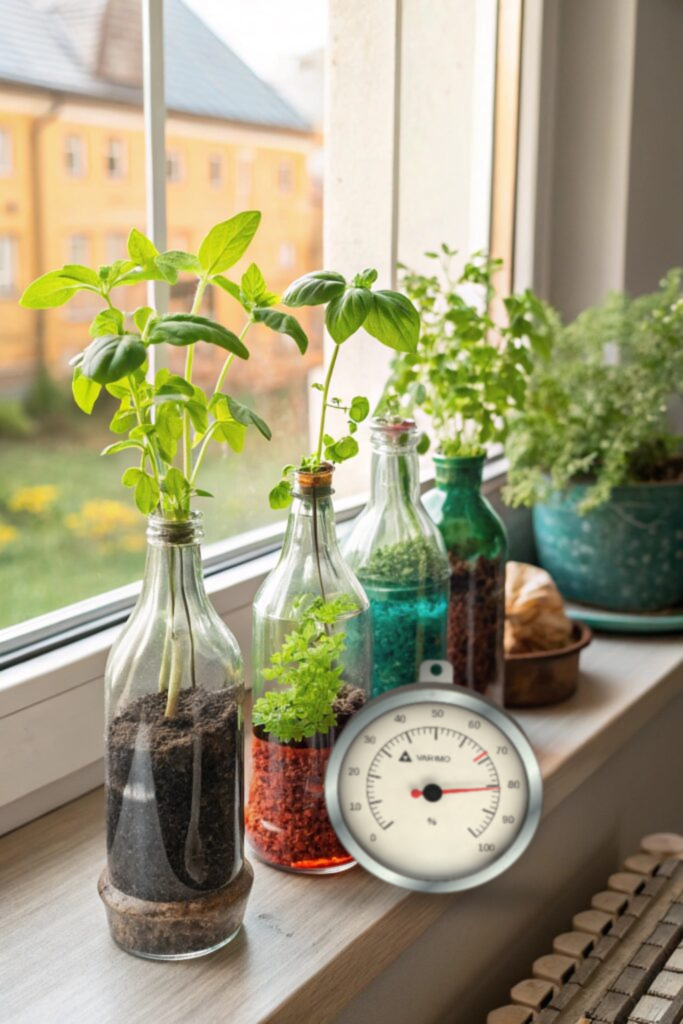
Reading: 80 %
